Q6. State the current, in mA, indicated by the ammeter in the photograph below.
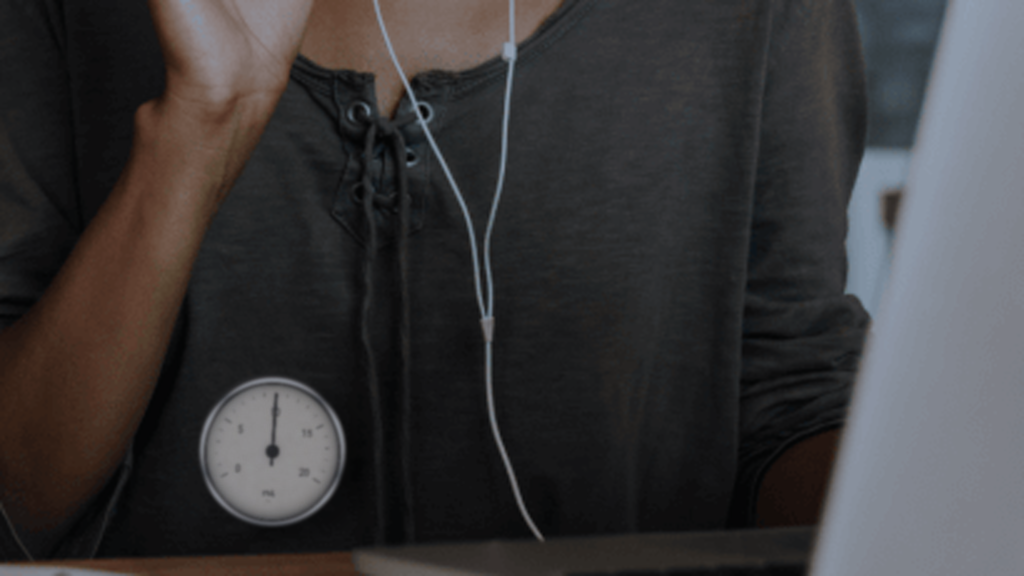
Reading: 10 mA
